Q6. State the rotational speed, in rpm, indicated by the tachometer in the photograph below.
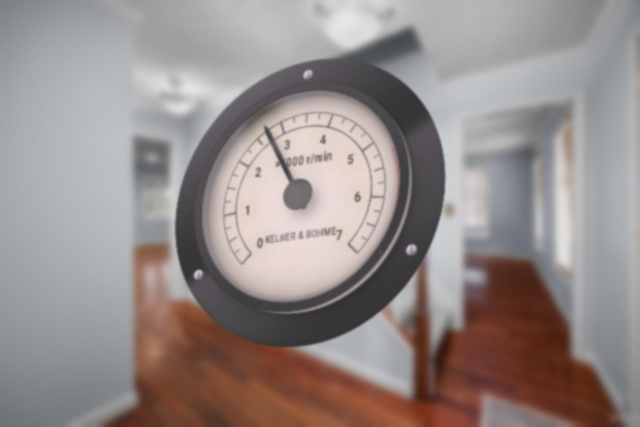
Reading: 2750 rpm
